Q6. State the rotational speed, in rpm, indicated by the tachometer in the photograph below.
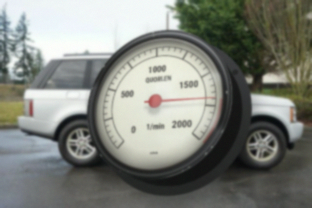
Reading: 1700 rpm
